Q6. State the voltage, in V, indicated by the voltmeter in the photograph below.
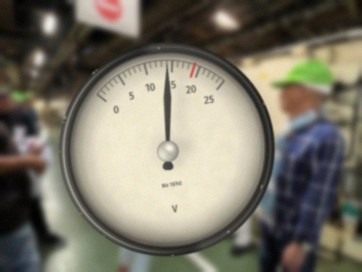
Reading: 14 V
